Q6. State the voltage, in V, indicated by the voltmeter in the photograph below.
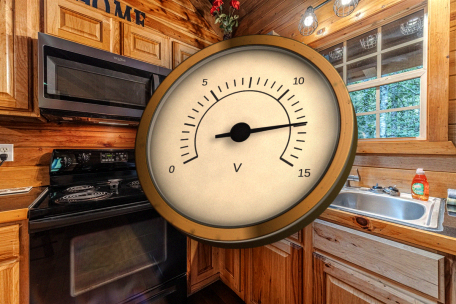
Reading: 12.5 V
